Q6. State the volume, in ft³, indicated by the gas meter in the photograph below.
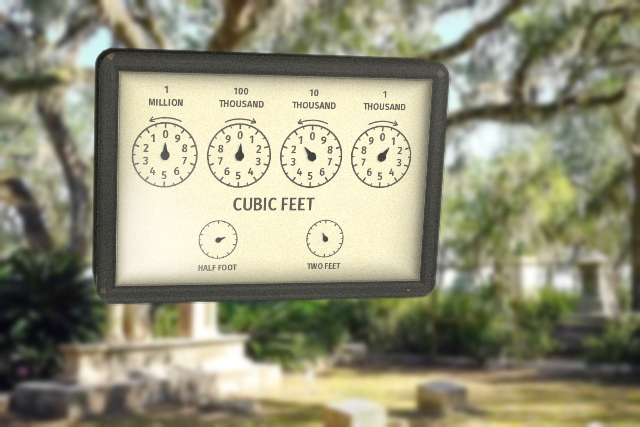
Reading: 1100 ft³
